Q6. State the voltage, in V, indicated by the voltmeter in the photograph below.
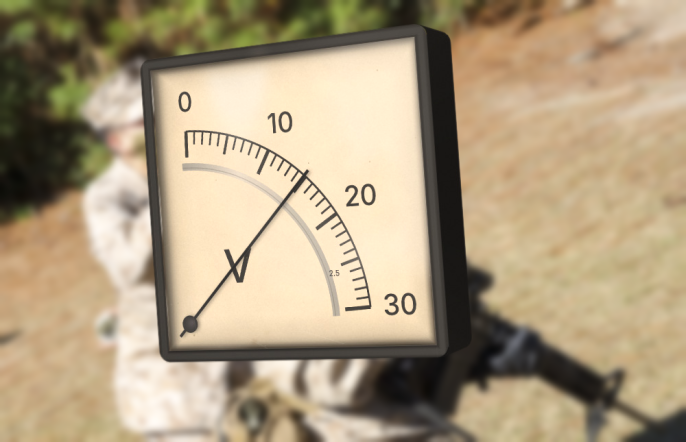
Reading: 15 V
